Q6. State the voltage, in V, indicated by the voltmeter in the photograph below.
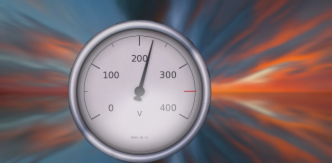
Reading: 225 V
